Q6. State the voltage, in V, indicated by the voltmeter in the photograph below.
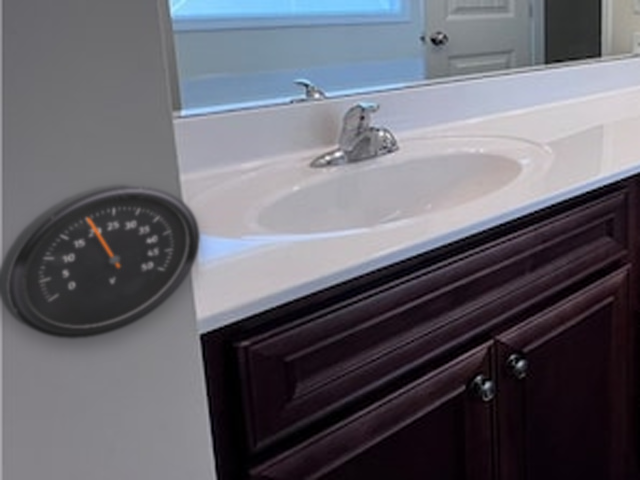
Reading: 20 V
